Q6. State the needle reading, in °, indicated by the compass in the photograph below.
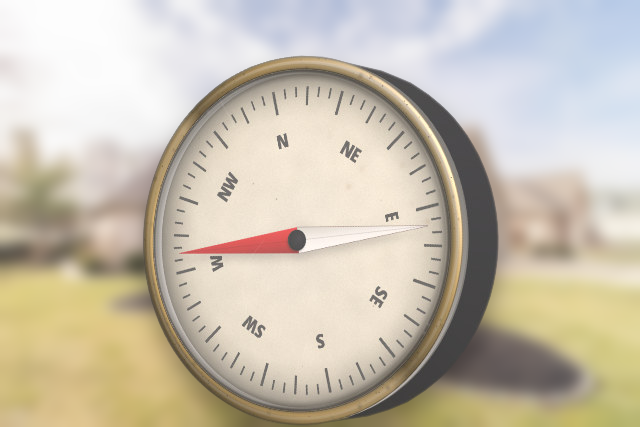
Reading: 277.5 °
